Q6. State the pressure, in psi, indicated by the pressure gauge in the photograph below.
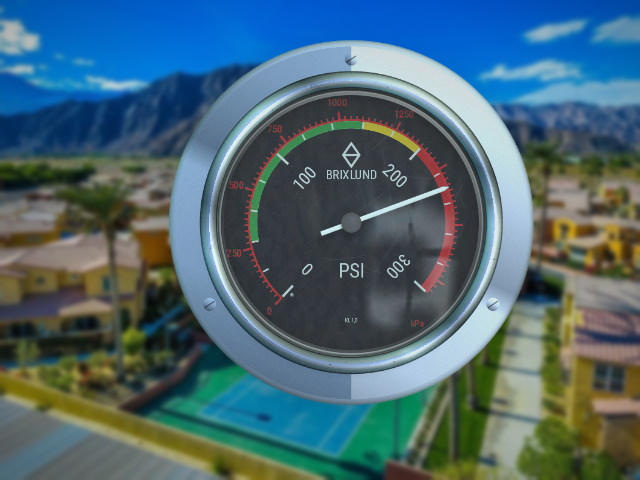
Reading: 230 psi
